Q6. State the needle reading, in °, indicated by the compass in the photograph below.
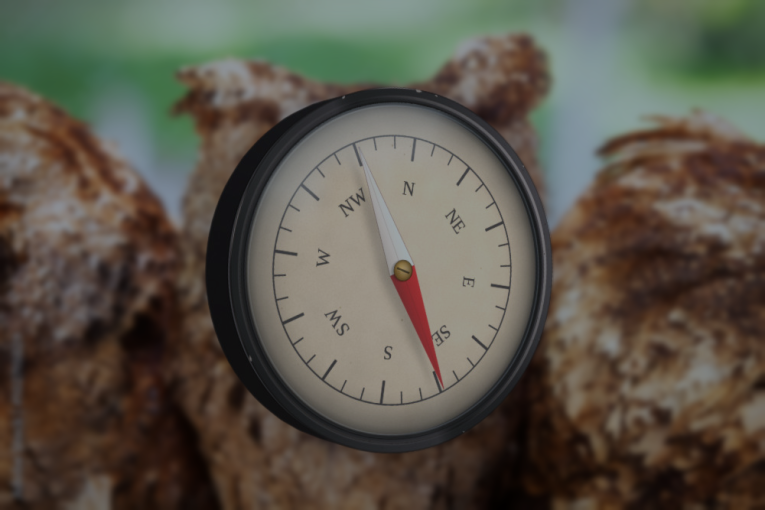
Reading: 150 °
